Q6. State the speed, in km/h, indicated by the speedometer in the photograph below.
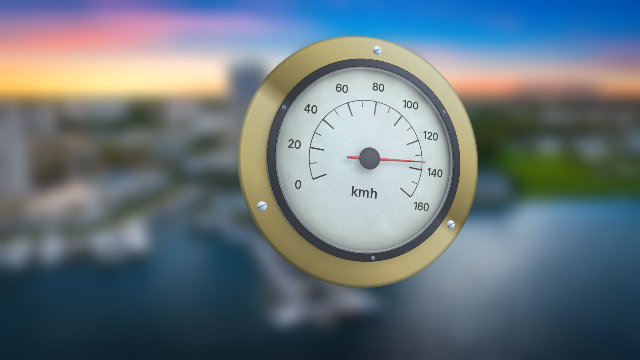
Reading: 135 km/h
